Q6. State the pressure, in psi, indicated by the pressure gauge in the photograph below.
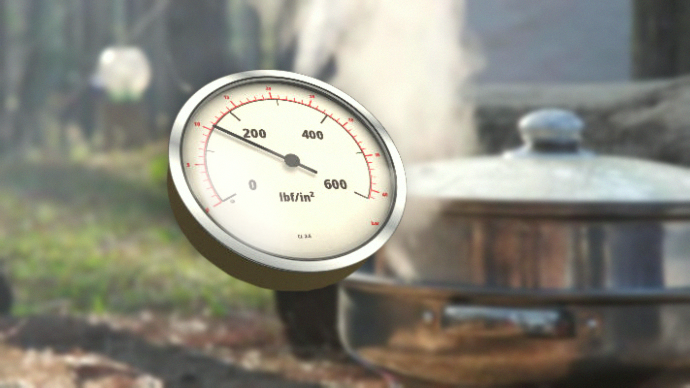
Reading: 150 psi
